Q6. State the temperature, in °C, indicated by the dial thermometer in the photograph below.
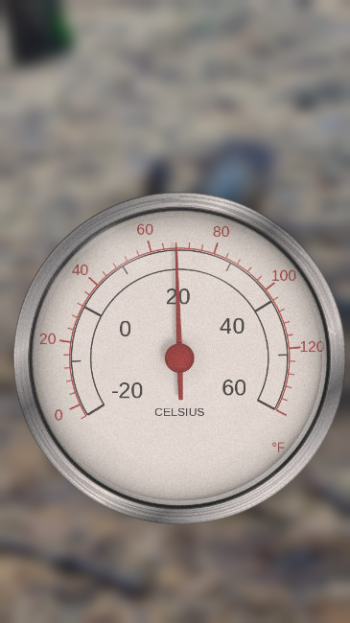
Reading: 20 °C
